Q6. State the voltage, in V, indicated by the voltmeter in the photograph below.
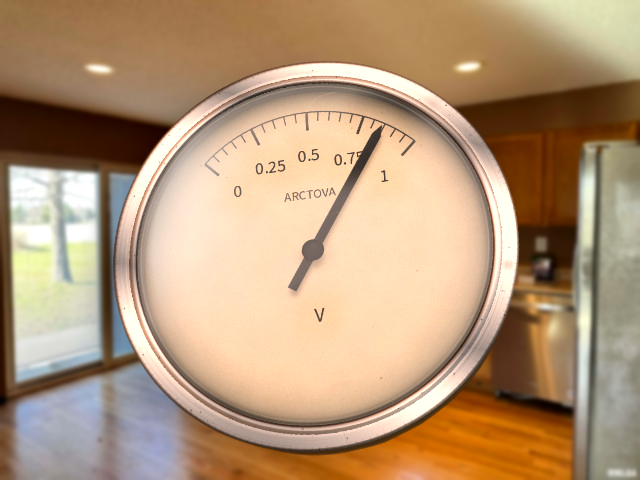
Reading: 0.85 V
